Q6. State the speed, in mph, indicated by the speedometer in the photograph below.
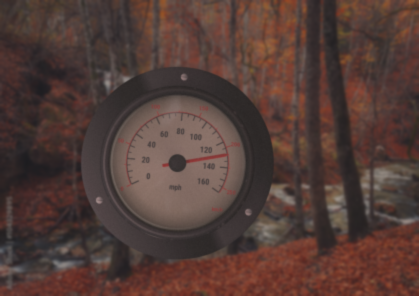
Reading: 130 mph
